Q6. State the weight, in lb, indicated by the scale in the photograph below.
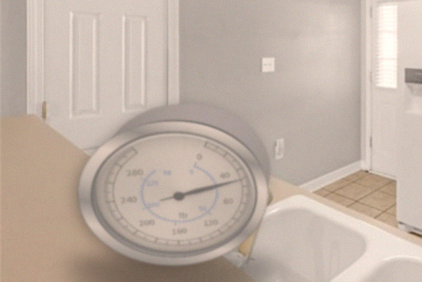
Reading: 50 lb
